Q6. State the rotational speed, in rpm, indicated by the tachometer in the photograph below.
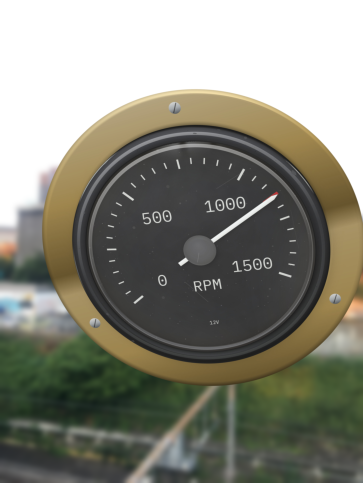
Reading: 1150 rpm
